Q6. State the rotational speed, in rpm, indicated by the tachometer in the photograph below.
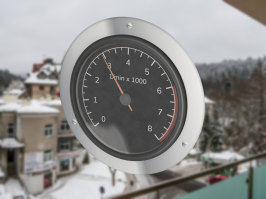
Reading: 3000 rpm
